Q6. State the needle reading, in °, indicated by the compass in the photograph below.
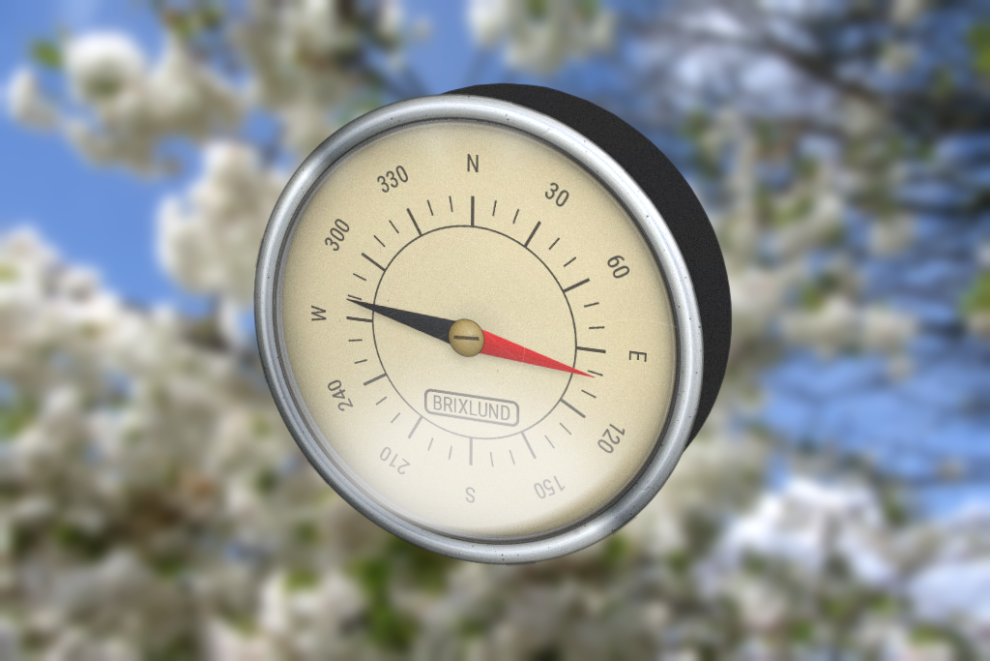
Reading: 100 °
